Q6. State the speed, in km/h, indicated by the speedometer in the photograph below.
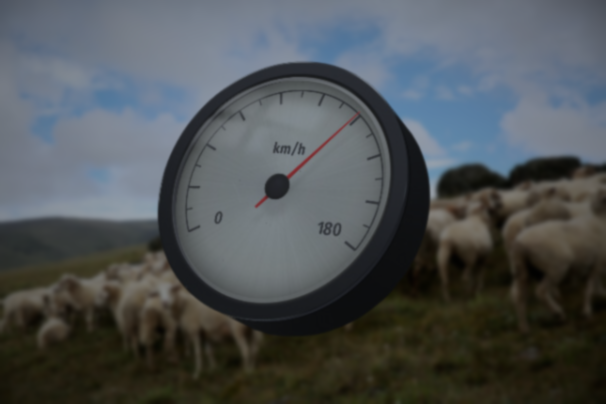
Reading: 120 km/h
